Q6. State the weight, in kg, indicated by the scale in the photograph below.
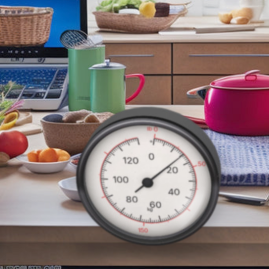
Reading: 15 kg
